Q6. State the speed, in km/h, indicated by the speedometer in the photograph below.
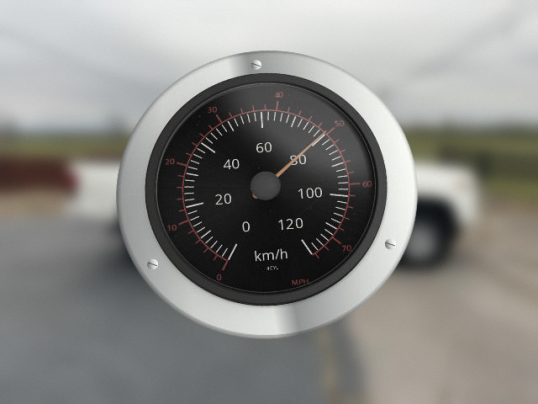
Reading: 80 km/h
